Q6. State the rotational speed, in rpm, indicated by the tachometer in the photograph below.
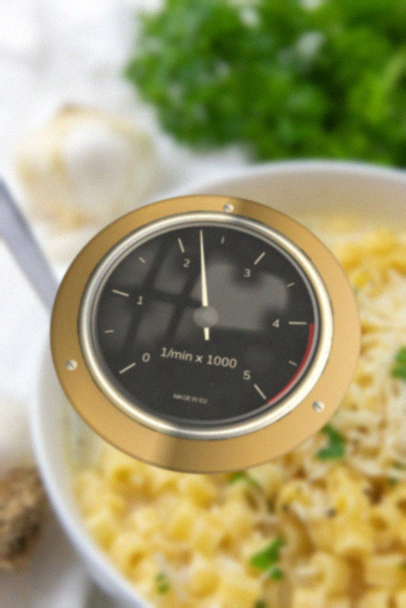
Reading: 2250 rpm
